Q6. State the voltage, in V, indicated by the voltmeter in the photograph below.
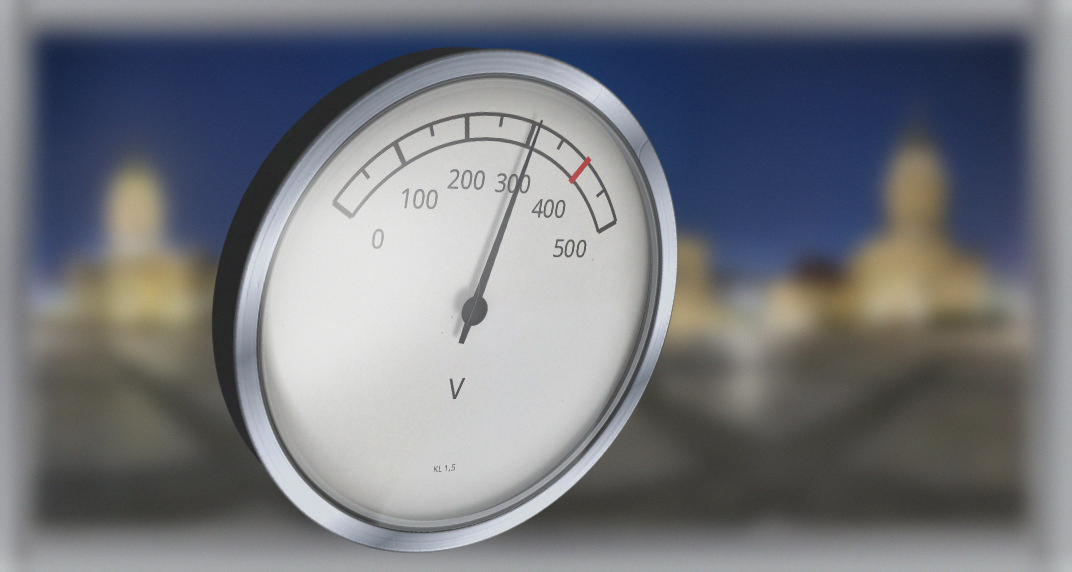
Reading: 300 V
